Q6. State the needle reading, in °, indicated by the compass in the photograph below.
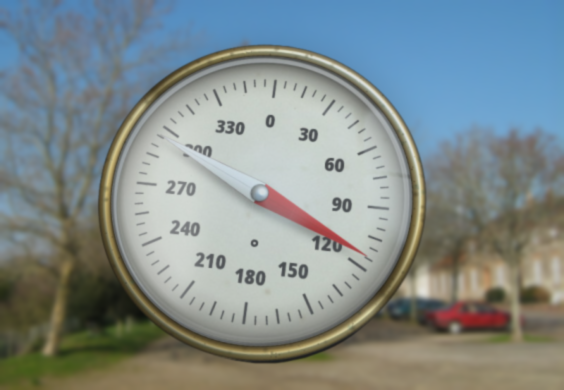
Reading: 115 °
